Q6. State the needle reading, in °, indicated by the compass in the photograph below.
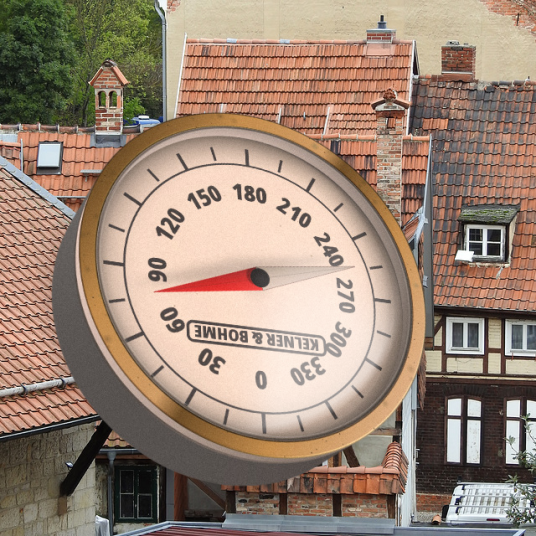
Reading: 75 °
